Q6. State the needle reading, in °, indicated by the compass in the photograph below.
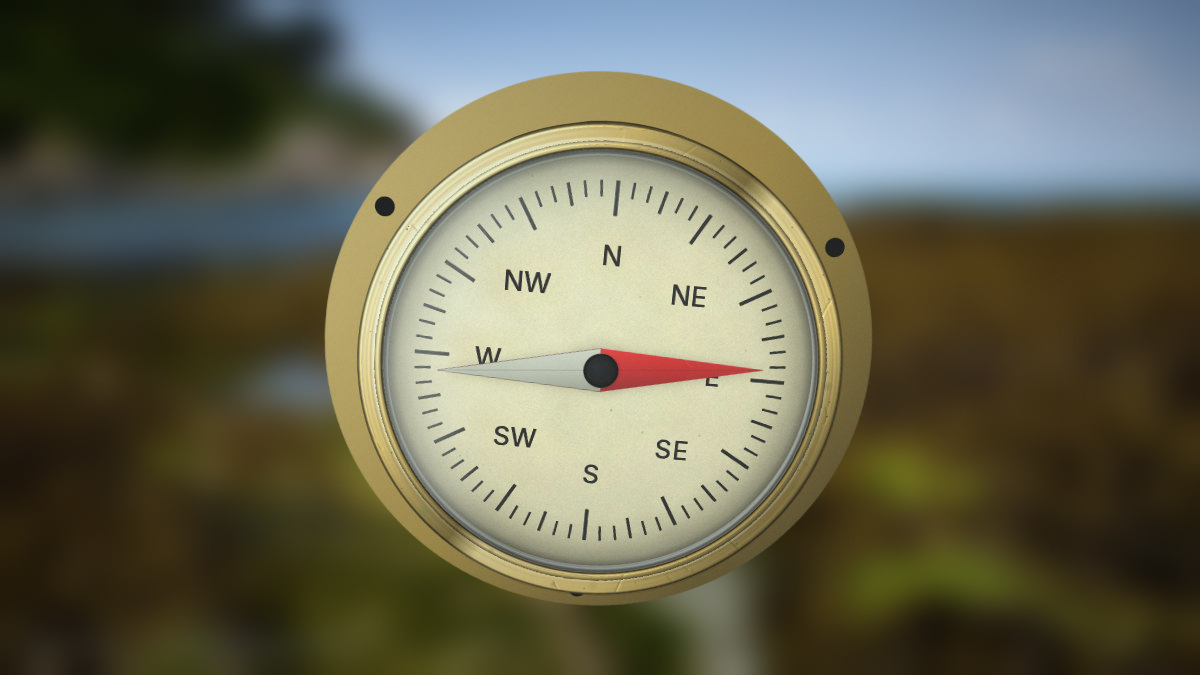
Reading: 85 °
